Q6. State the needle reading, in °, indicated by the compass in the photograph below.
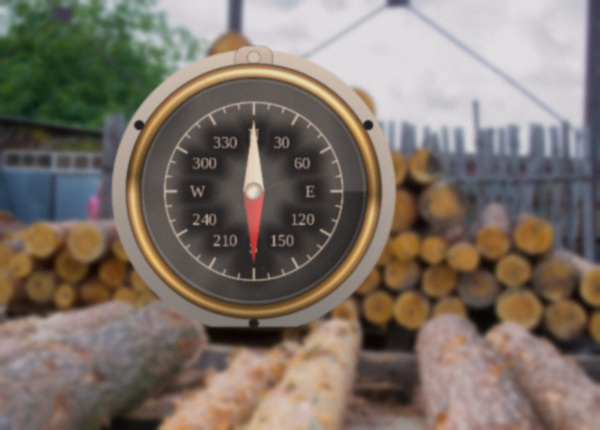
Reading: 180 °
